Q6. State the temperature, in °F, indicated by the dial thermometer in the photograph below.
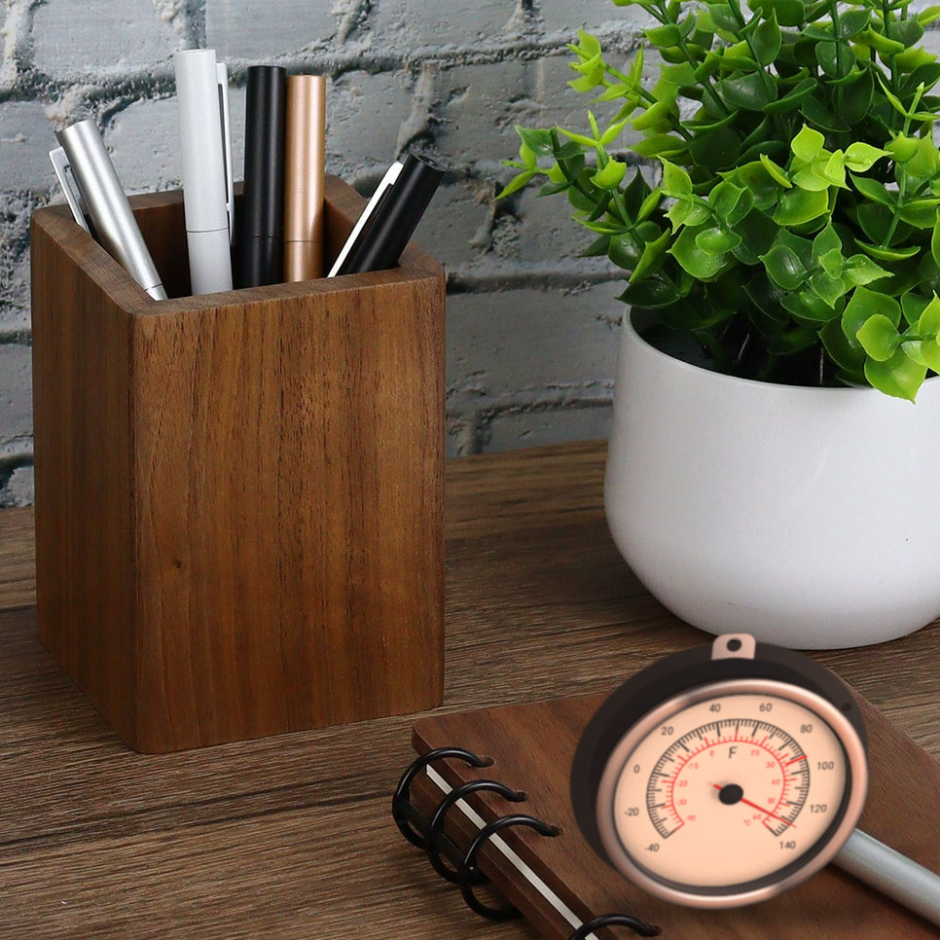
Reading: 130 °F
